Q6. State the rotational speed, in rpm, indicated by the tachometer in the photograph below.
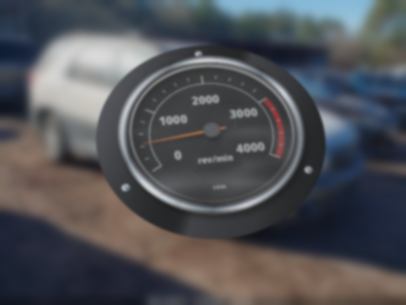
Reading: 400 rpm
